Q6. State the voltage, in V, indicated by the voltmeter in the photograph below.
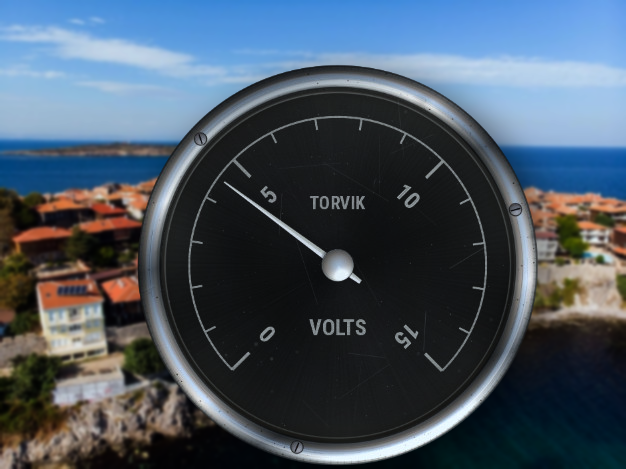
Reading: 4.5 V
